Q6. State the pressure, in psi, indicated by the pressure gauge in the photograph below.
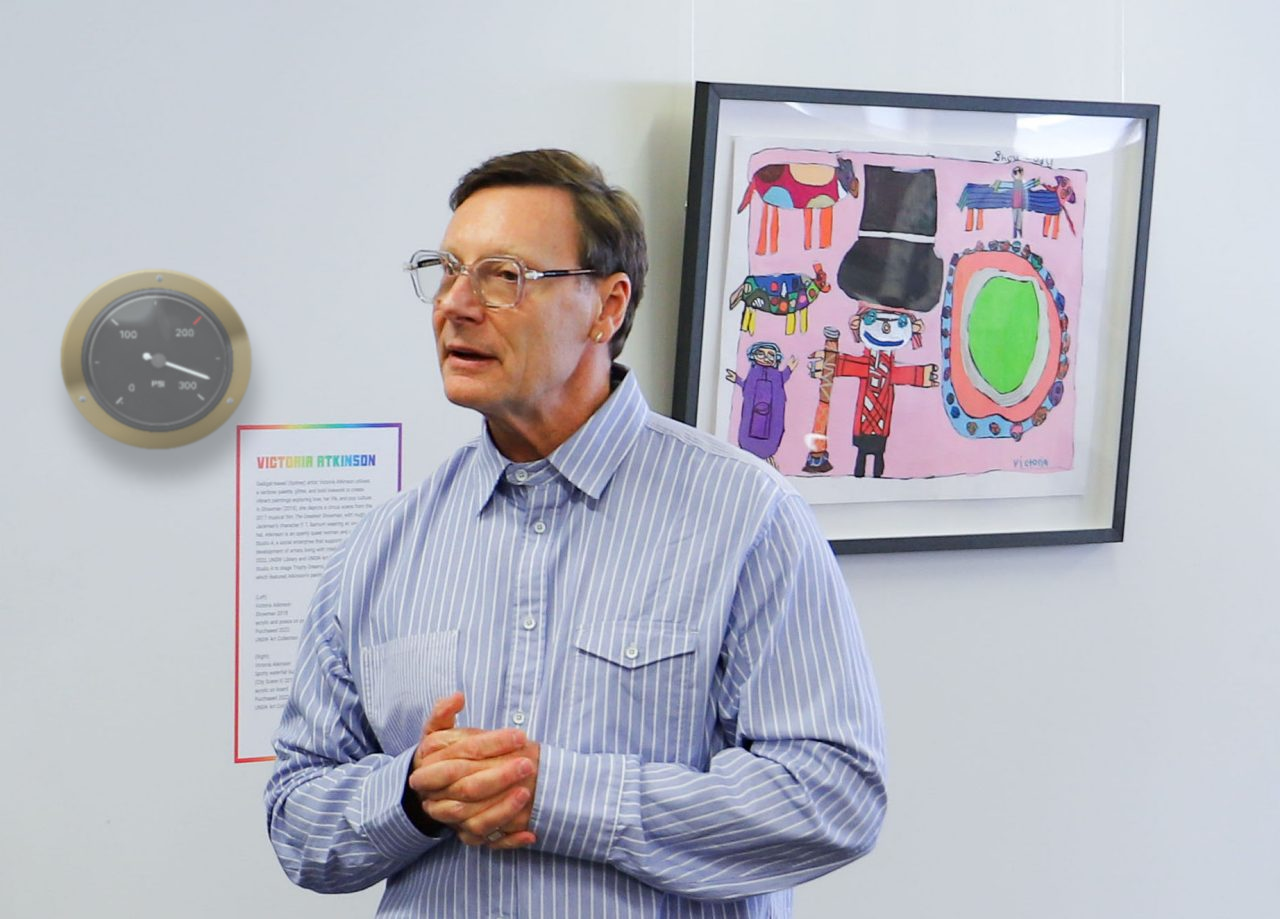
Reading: 275 psi
